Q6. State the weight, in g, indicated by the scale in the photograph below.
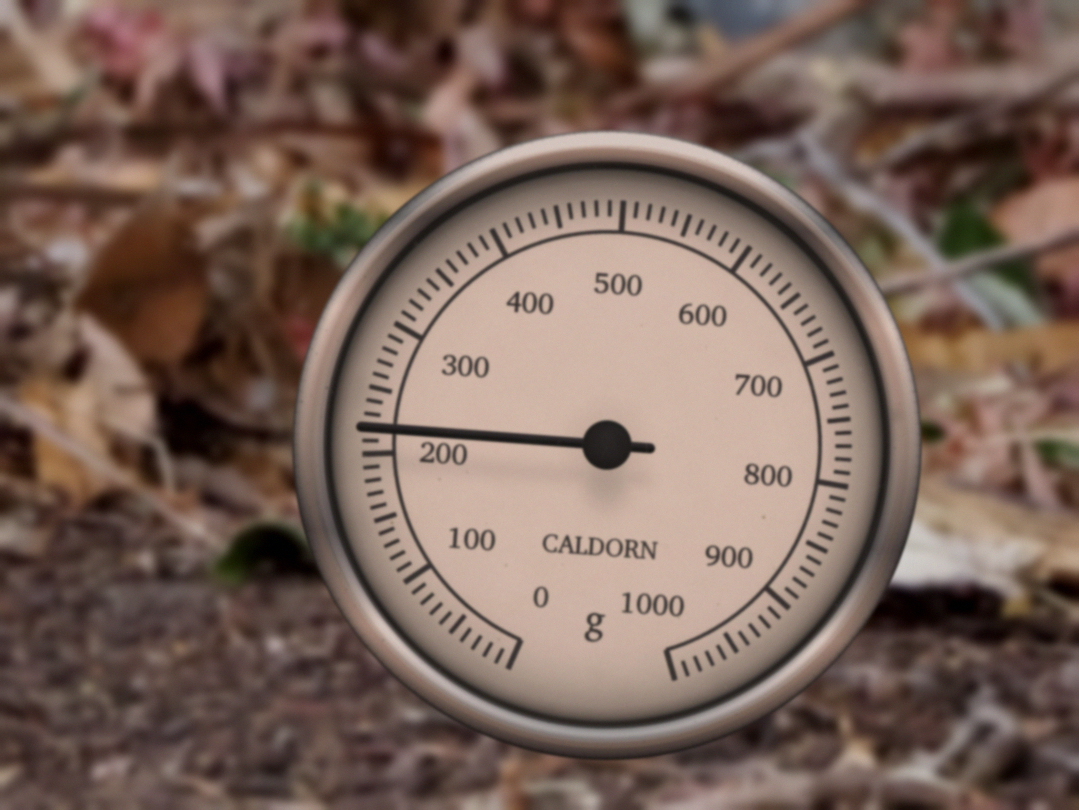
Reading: 220 g
